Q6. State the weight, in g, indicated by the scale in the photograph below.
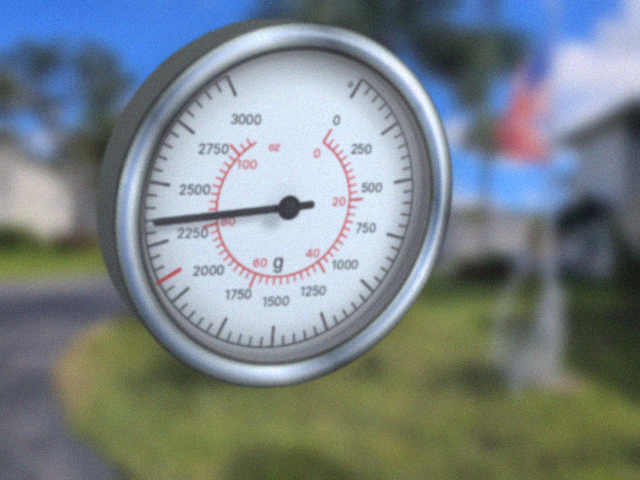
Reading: 2350 g
